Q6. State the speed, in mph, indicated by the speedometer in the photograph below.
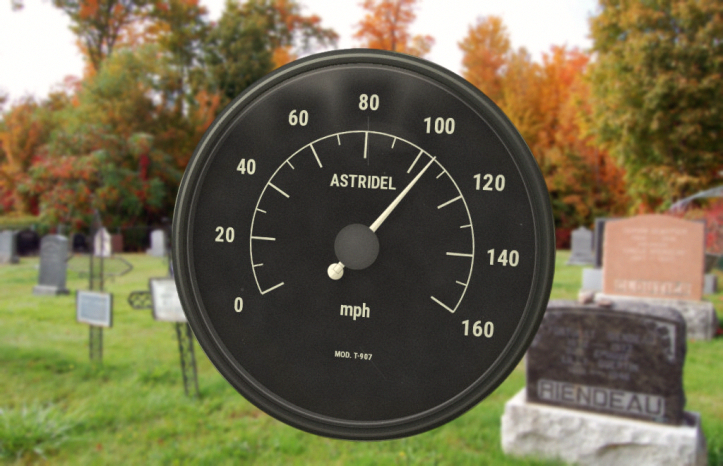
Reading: 105 mph
